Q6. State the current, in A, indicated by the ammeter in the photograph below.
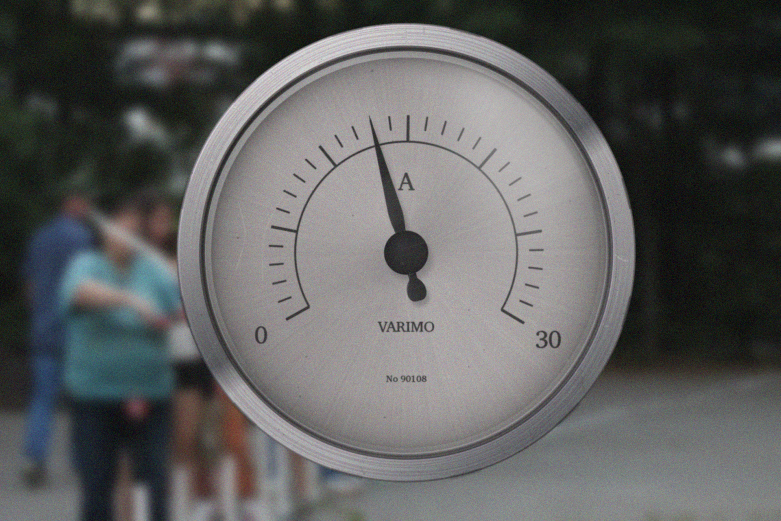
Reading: 13 A
